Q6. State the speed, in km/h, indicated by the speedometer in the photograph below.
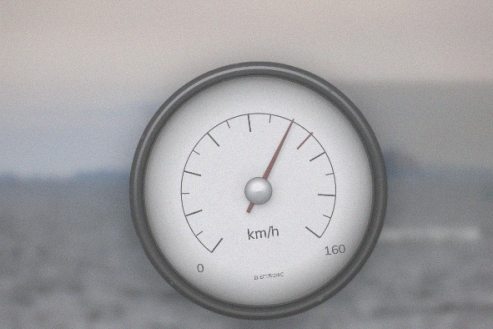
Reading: 100 km/h
